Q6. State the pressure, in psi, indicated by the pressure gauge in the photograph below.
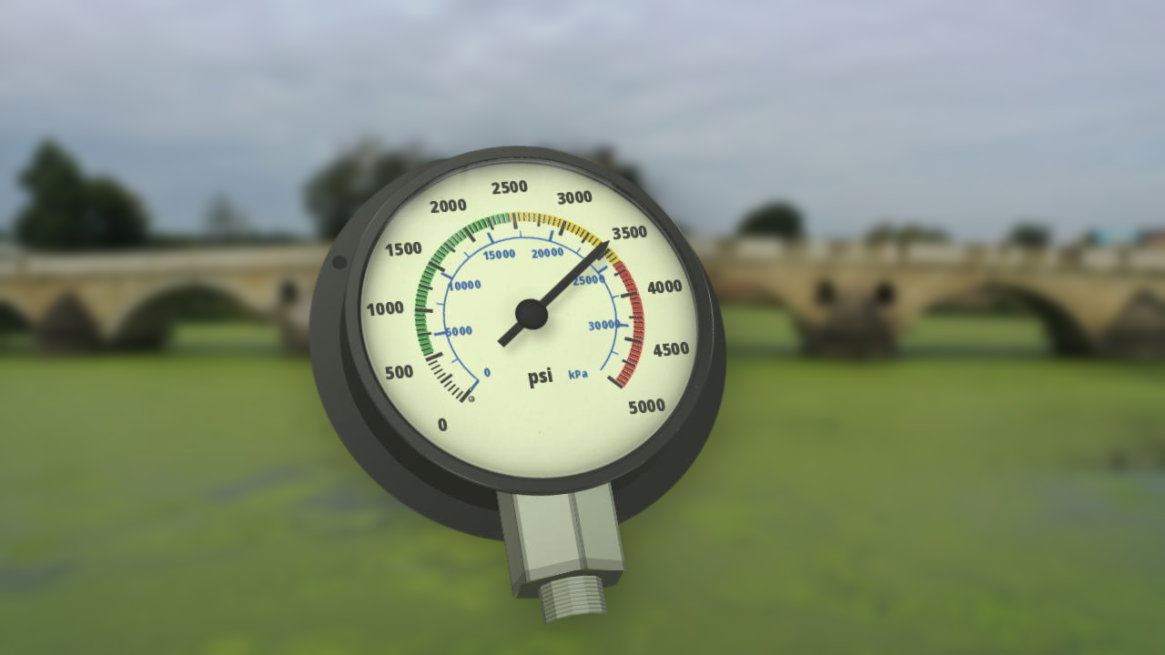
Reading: 3450 psi
